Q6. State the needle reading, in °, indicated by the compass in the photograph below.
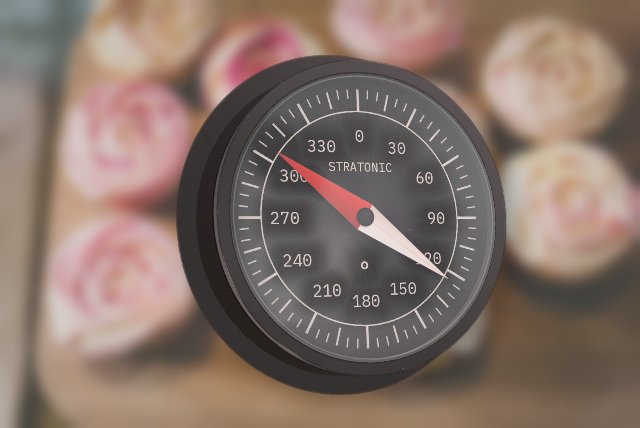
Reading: 305 °
